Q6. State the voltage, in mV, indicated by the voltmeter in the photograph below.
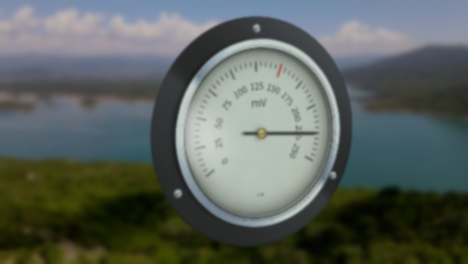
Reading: 225 mV
